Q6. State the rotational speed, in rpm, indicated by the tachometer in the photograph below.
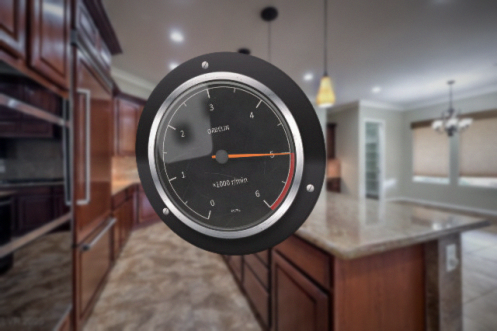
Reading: 5000 rpm
